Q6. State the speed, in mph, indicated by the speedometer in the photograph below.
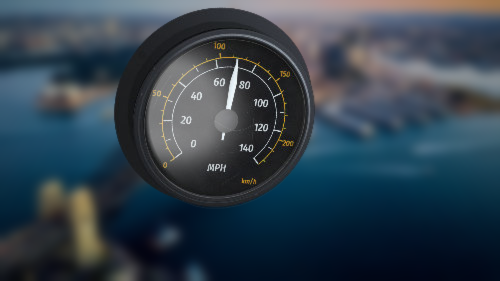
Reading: 70 mph
